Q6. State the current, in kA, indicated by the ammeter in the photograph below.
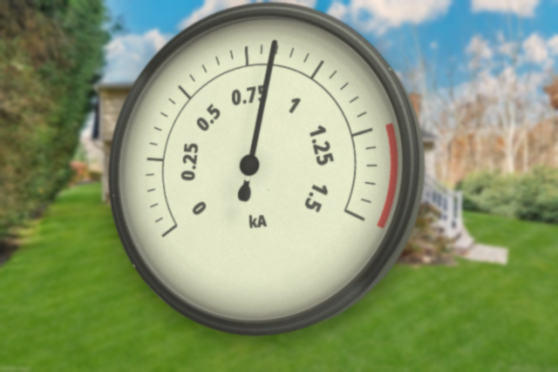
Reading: 0.85 kA
